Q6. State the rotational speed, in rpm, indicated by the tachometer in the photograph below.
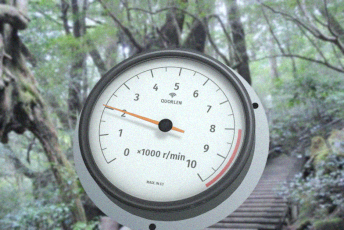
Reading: 2000 rpm
